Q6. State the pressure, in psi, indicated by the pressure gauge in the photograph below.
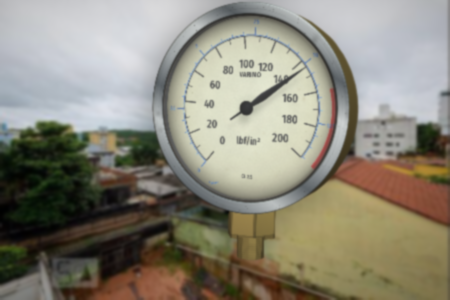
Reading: 145 psi
